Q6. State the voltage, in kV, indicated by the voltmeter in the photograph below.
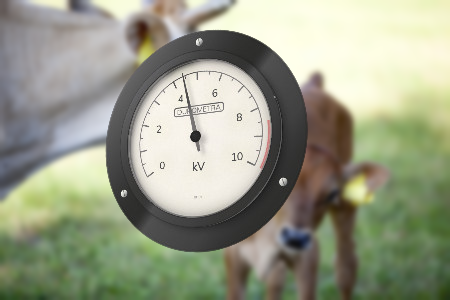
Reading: 4.5 kV
